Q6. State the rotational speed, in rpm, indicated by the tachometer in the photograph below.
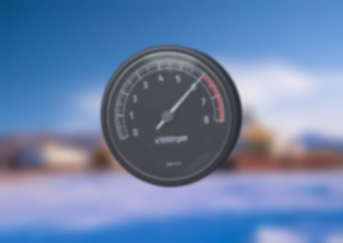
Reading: 6000 rpm
